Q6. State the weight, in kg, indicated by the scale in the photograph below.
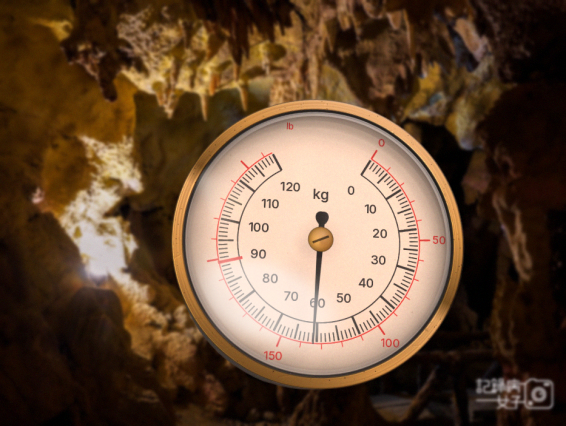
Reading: 61 kg
